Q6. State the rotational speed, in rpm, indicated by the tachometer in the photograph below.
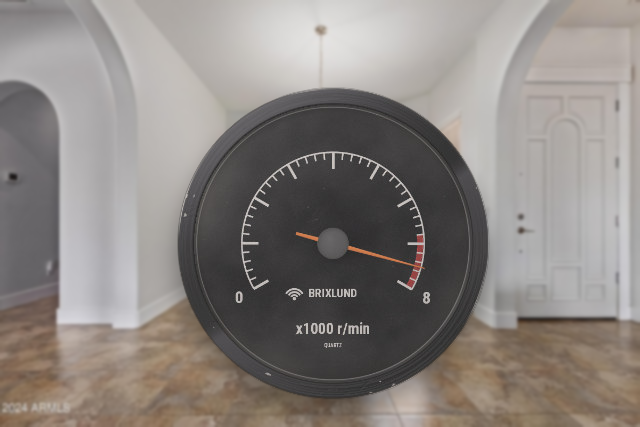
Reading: 7500 rpm
